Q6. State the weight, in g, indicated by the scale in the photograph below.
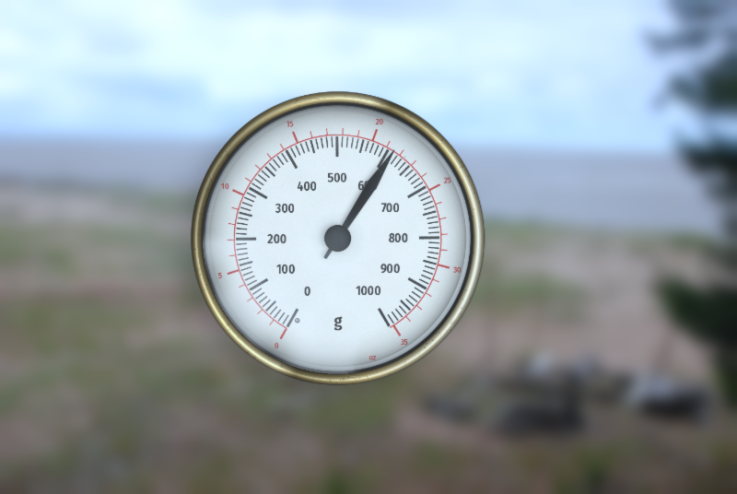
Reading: 610 g
